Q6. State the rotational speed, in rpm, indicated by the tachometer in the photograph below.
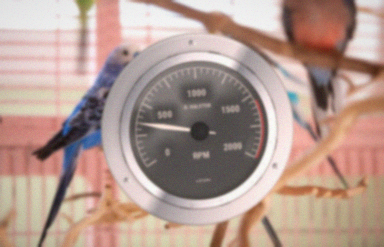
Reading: 350 rpm
